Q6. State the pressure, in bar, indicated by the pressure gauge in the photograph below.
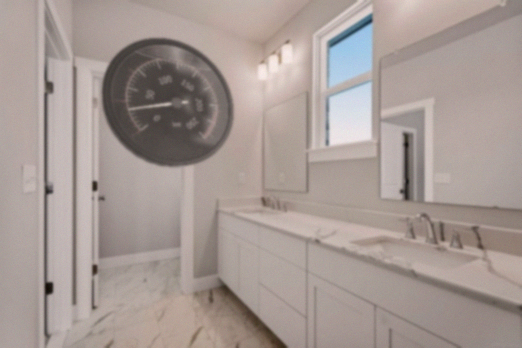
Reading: 25 bar
